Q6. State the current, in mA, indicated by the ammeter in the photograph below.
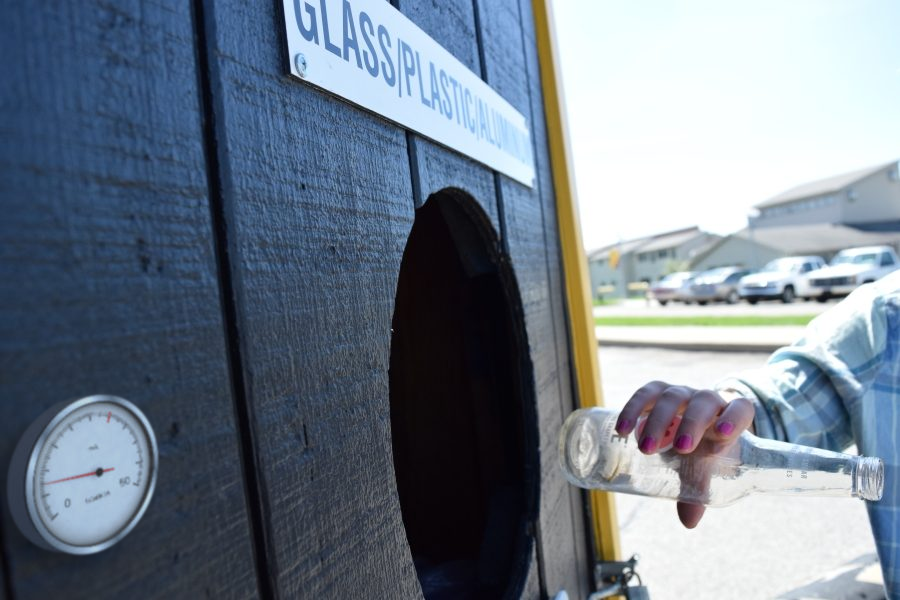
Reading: 7.5 mA
